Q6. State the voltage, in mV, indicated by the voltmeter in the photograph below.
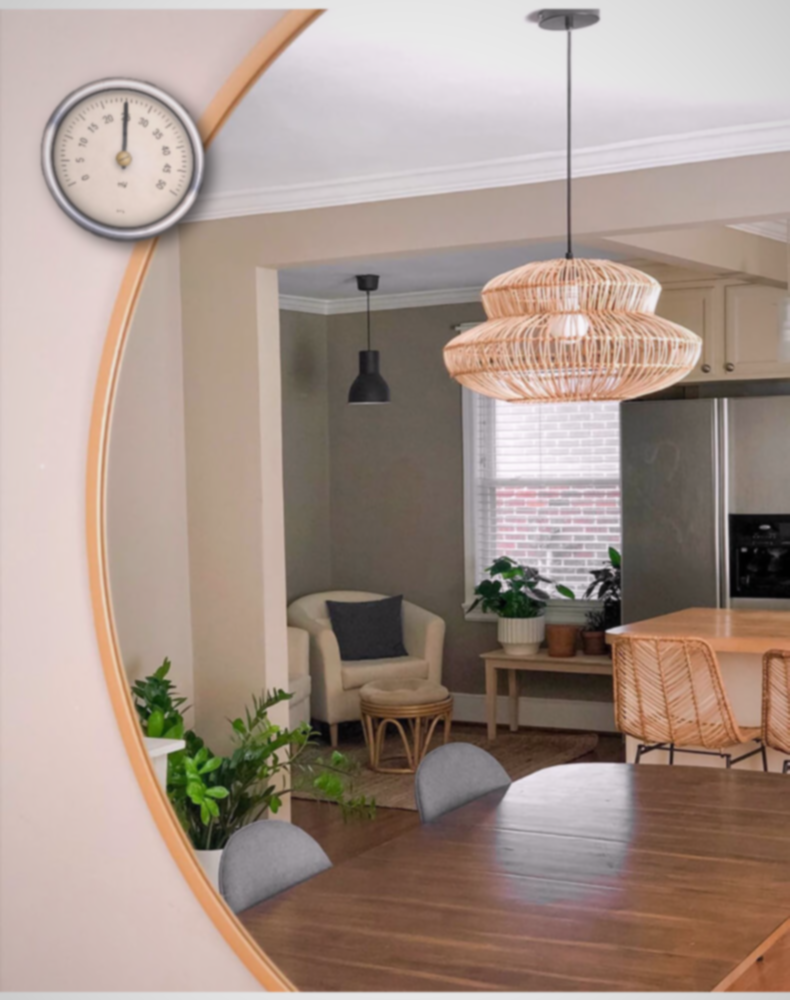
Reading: 25 mV
